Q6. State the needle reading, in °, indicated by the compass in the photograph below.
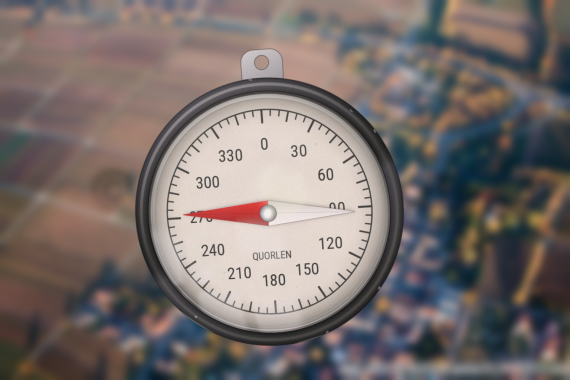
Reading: 272.5 °
